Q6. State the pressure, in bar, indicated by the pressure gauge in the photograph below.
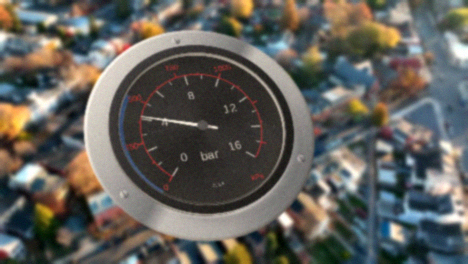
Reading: 4 bar
